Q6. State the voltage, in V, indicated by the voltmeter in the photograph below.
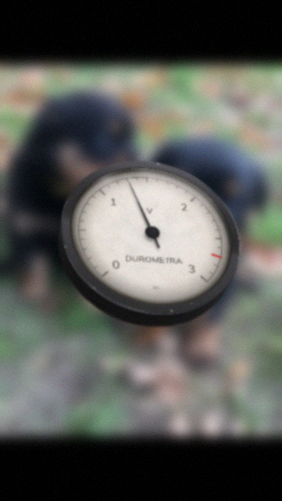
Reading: 1.3 V
